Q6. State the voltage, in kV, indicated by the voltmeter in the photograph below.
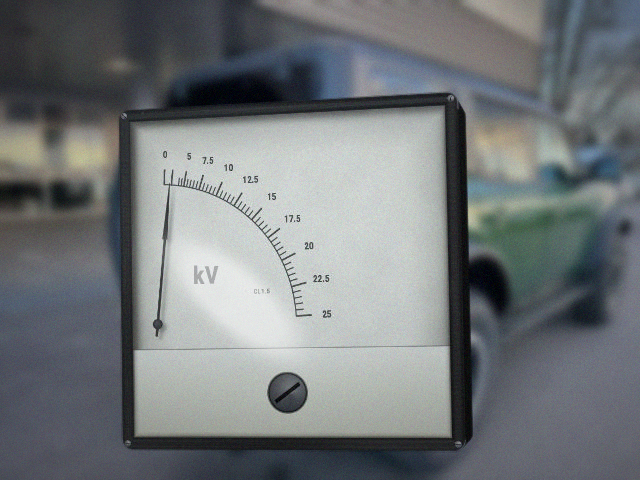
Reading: 2.5 kV
